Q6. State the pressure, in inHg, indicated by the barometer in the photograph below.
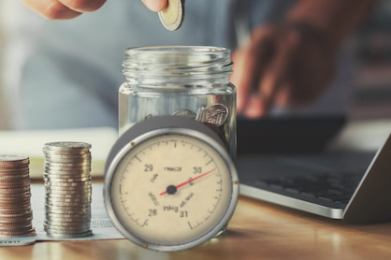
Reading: 30.1 inHg
